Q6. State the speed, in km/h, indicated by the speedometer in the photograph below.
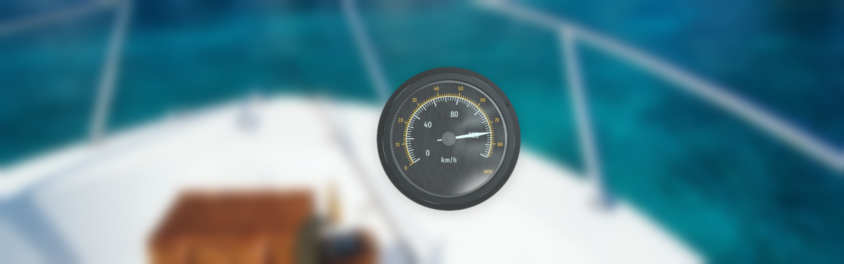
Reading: 120 km/h
